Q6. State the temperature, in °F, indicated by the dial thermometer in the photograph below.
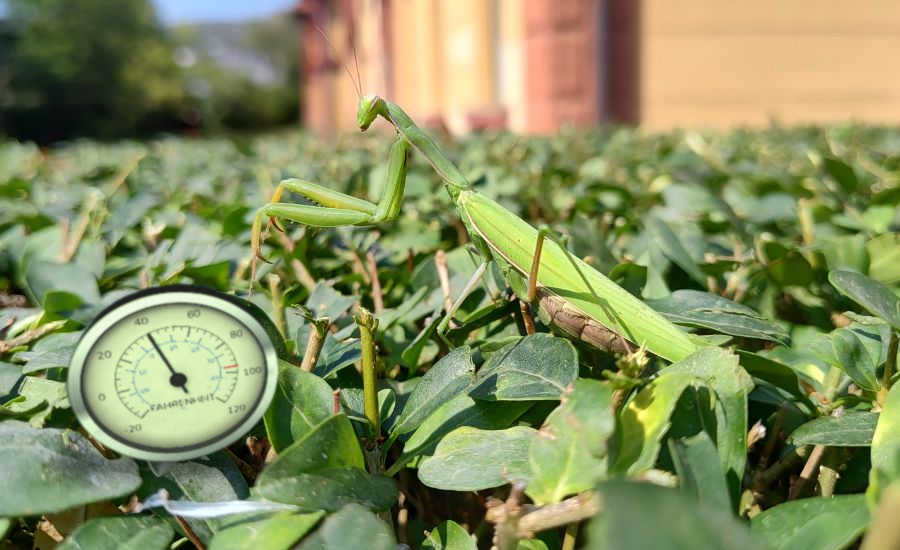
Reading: 40 °F
